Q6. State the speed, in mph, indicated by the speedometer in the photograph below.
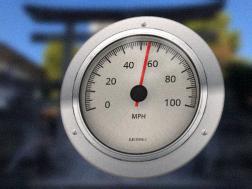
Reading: 55 mph
